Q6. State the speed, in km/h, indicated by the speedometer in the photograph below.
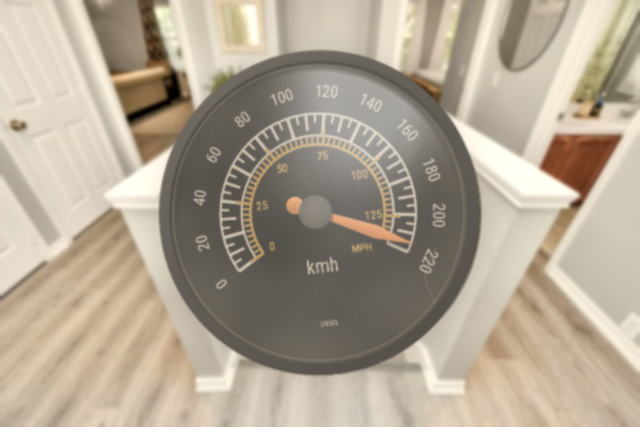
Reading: 215 km/h
